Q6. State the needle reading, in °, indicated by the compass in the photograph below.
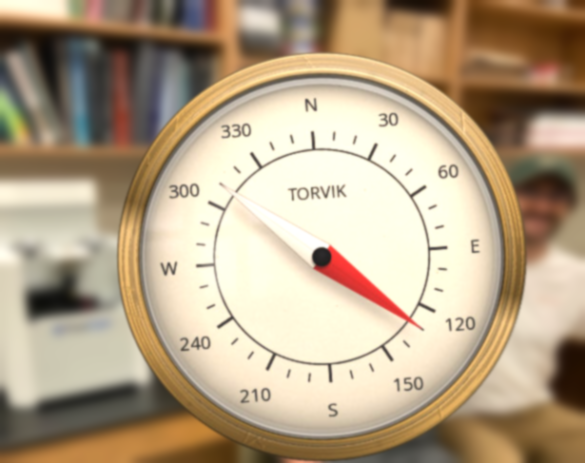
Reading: 130 °
